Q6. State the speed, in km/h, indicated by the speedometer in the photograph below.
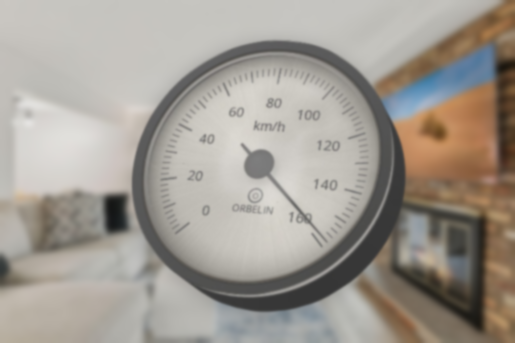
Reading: 158 km/h
